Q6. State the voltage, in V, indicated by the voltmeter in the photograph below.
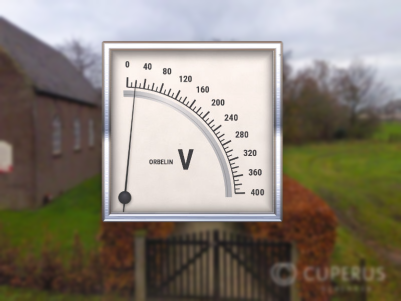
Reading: 20 V
